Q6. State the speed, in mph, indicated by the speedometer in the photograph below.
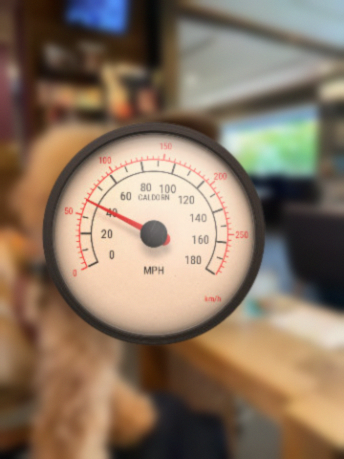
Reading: 40 mph
